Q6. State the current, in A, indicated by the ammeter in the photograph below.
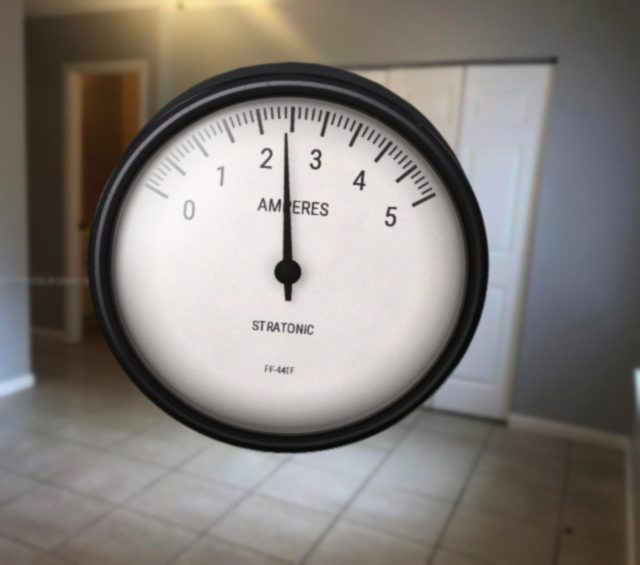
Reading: 2.4 A
